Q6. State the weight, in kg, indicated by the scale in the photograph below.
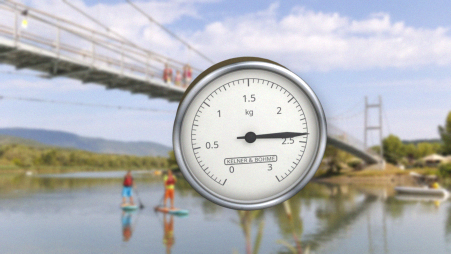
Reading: 2.4 kg
